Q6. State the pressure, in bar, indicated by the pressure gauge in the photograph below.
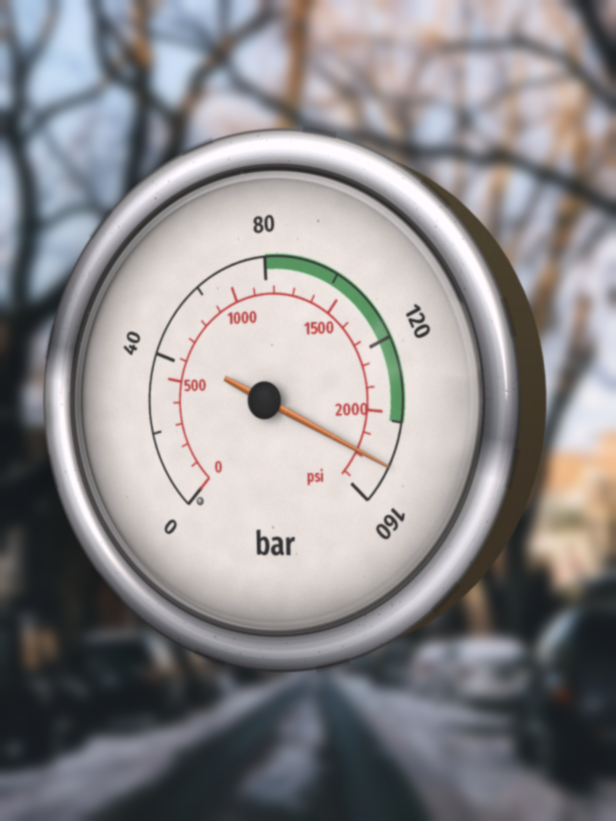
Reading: 150 bar
